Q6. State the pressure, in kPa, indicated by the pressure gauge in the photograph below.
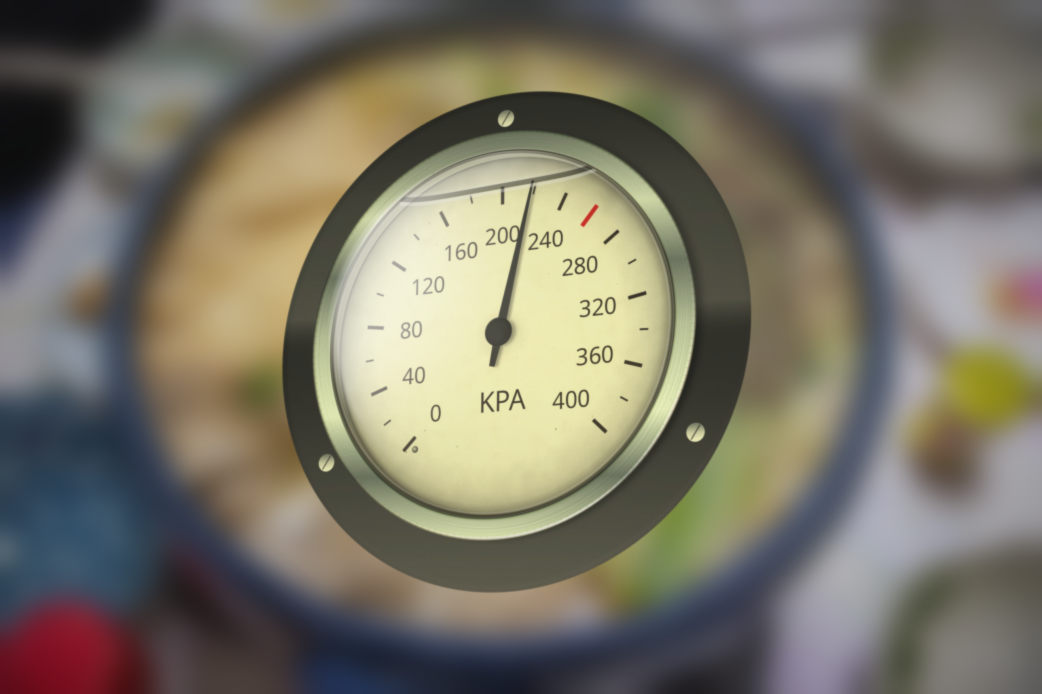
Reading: 220 kPa
